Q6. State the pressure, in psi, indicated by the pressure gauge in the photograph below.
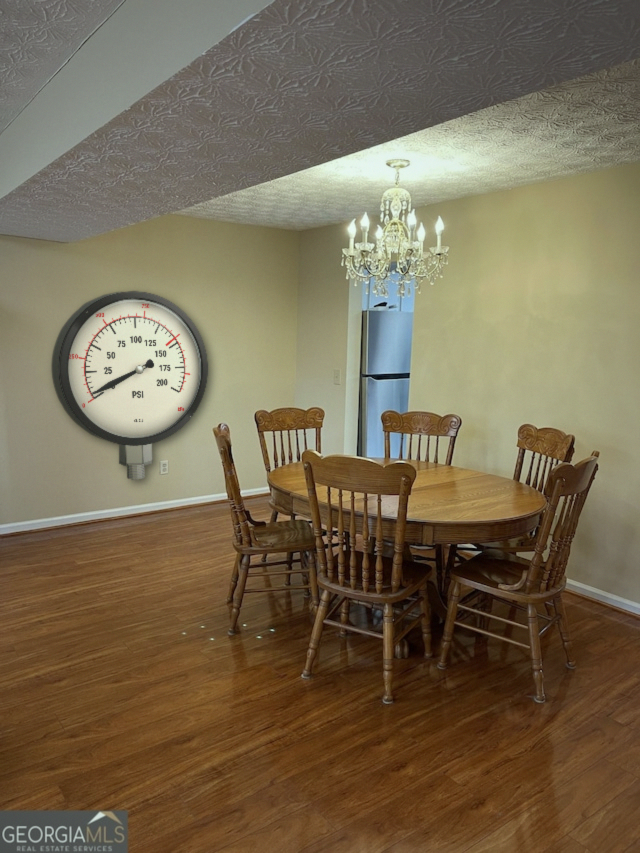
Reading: 5 psi
